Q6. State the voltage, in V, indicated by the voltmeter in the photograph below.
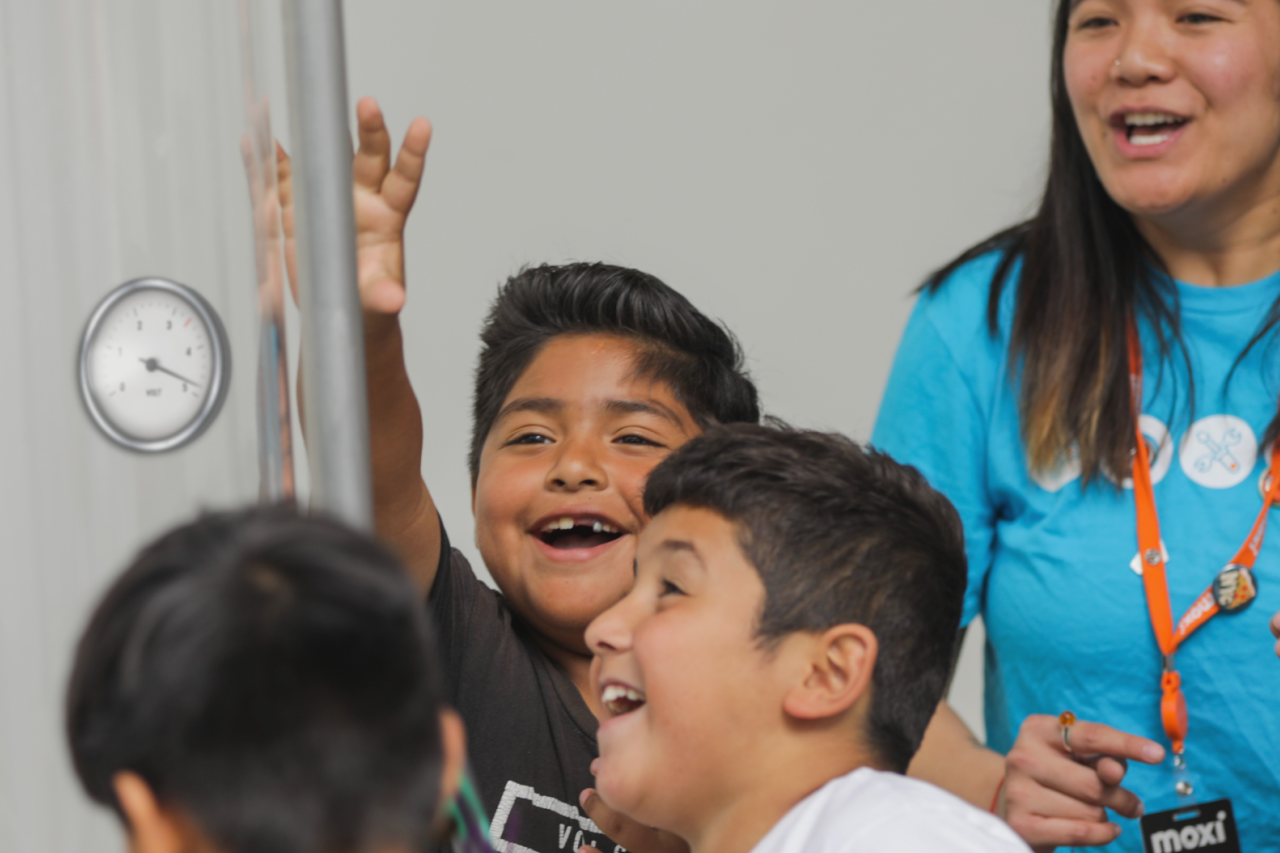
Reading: 4.8 V
